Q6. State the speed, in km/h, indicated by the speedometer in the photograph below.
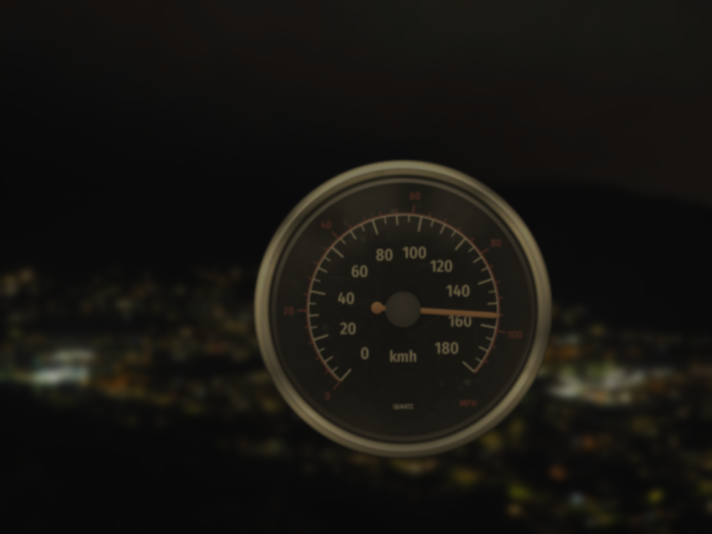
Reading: 155 km/h
